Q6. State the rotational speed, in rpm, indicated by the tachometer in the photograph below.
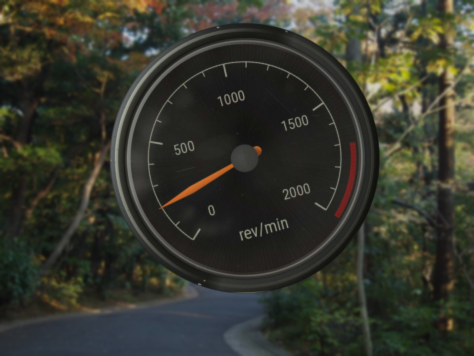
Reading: 200 rpm
